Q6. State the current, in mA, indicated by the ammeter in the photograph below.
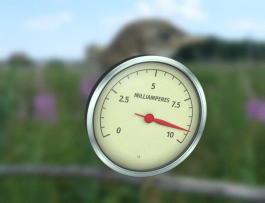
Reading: 9.25 mA
